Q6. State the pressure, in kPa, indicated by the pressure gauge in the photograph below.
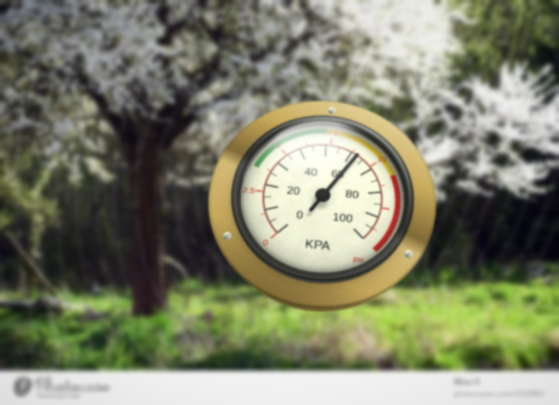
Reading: 62.5 kPa
